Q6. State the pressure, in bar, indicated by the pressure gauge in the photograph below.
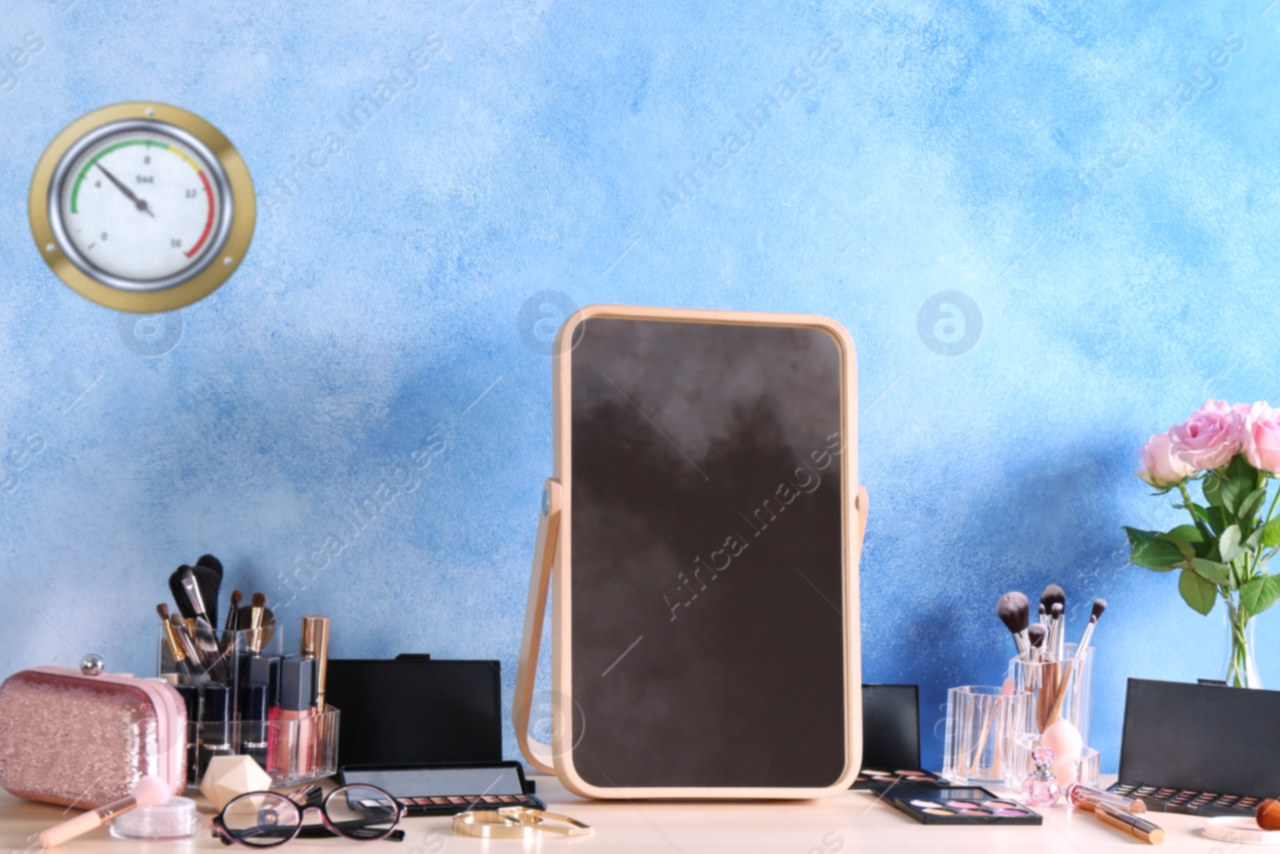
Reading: 5 bar
